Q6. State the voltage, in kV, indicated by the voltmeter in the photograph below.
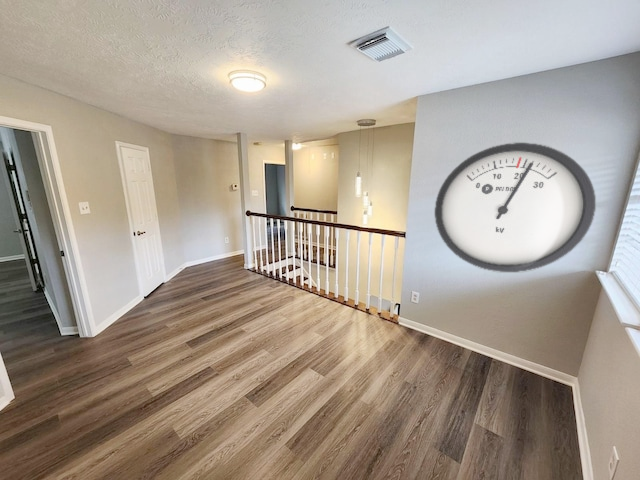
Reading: 22 kV
